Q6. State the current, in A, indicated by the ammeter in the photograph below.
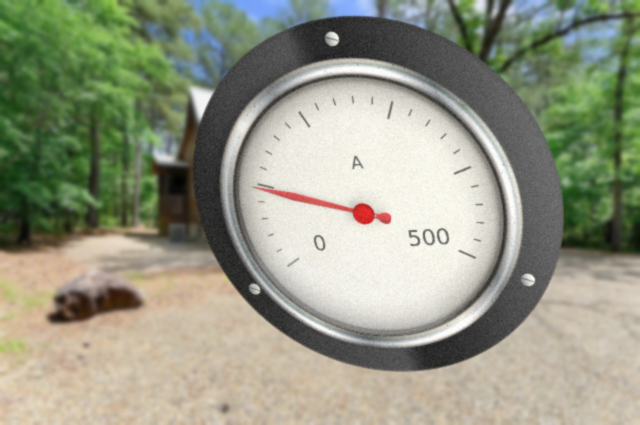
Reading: 100 A
